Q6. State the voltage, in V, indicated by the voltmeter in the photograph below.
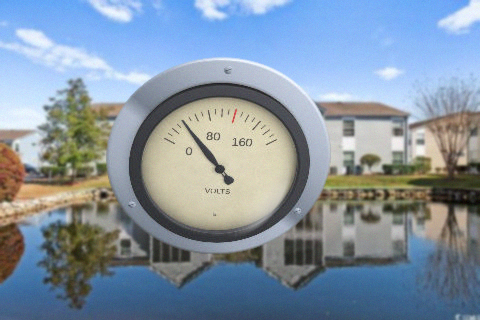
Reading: 40 V
